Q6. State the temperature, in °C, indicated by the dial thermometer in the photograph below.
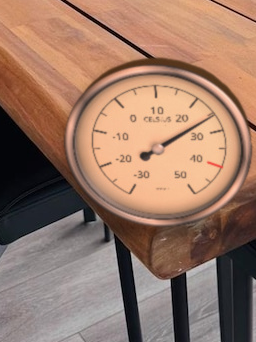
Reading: 25 °C
